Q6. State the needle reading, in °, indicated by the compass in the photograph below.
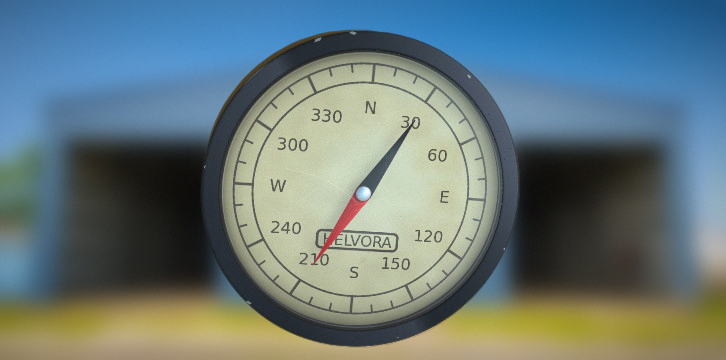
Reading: 210 °
